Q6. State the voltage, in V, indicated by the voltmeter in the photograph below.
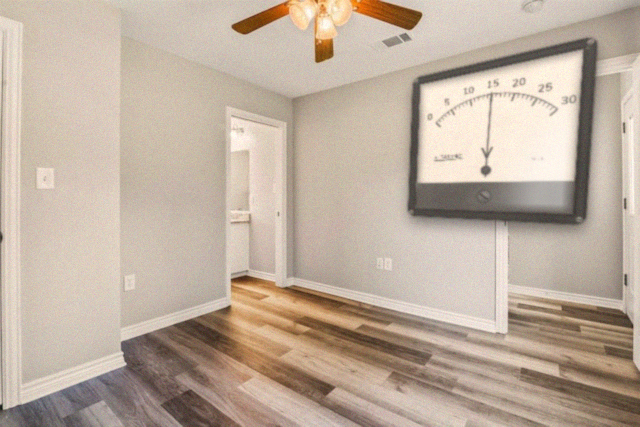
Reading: 15 V
